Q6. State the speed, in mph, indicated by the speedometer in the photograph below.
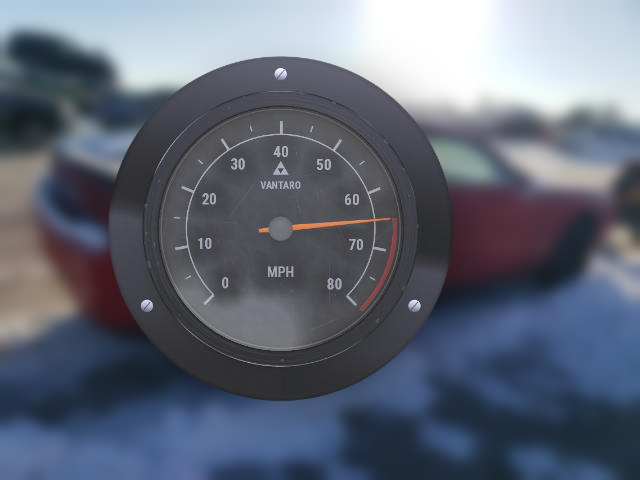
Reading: 65 mph
